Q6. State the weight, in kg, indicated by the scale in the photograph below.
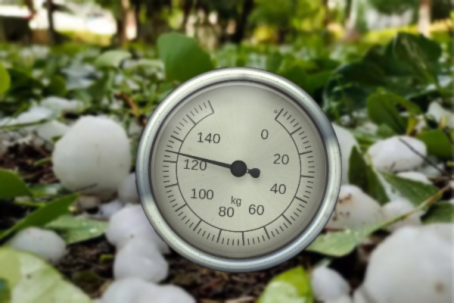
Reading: 124 kg
